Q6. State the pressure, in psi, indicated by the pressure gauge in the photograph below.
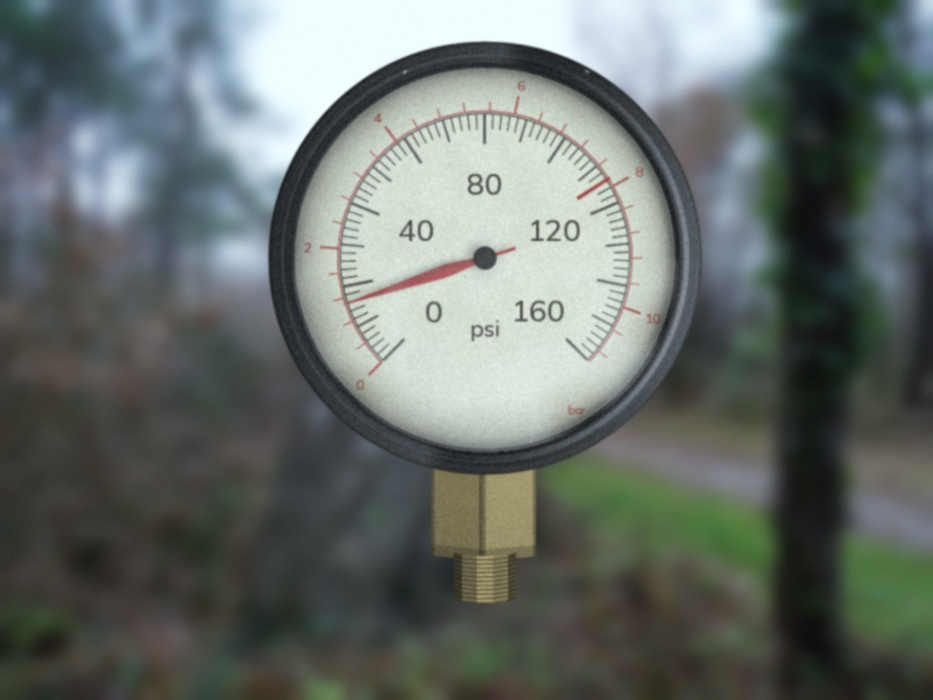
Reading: 16 psi
